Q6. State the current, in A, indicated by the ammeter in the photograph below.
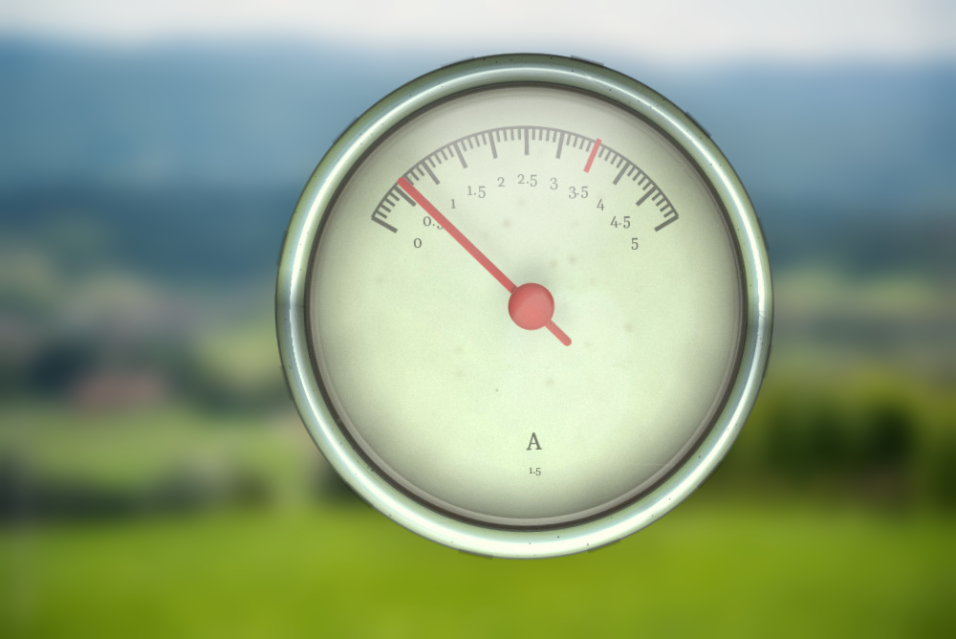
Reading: 0.6 A
